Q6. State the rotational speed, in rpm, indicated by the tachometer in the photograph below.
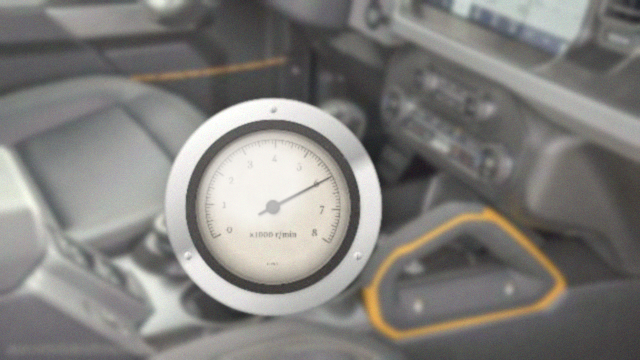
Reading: 6000 rpm
